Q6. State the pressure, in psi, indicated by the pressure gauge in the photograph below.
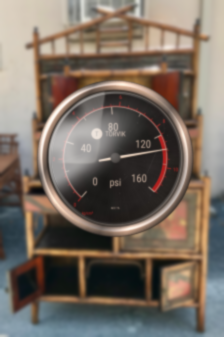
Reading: 130 psi
